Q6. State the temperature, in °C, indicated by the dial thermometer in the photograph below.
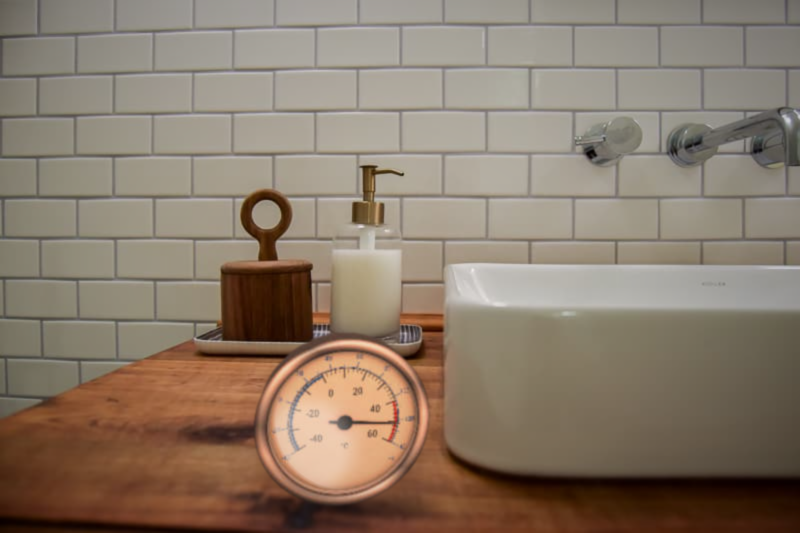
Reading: 50 °C
